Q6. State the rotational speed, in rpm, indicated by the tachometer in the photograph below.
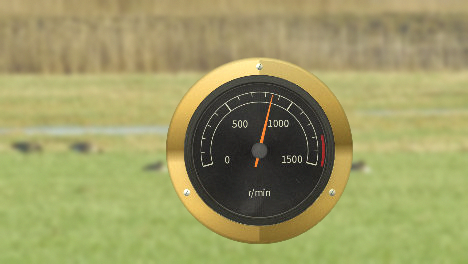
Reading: 850 rpm
